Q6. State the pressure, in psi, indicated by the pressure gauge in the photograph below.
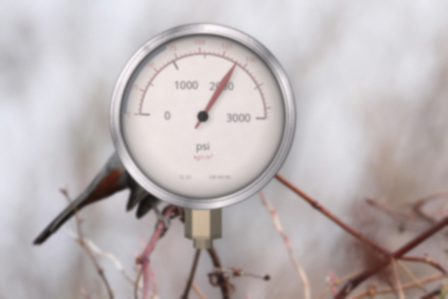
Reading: 2000 psi
